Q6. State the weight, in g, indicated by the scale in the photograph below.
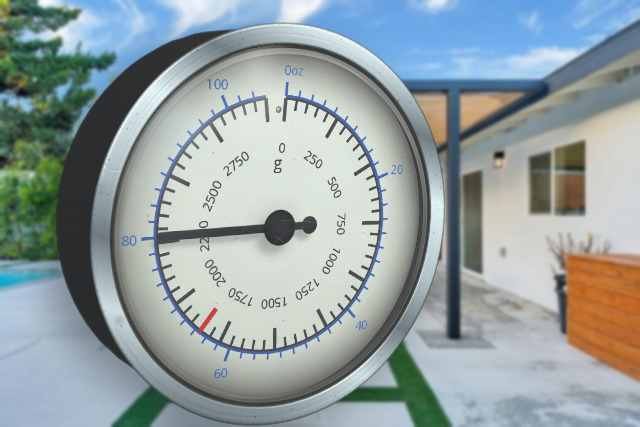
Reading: 2275 g
